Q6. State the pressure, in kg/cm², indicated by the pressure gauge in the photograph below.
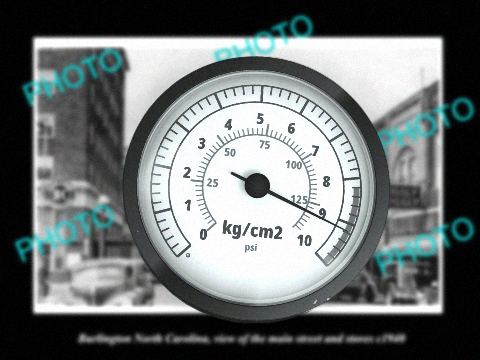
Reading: 9.2 kg/cm²
